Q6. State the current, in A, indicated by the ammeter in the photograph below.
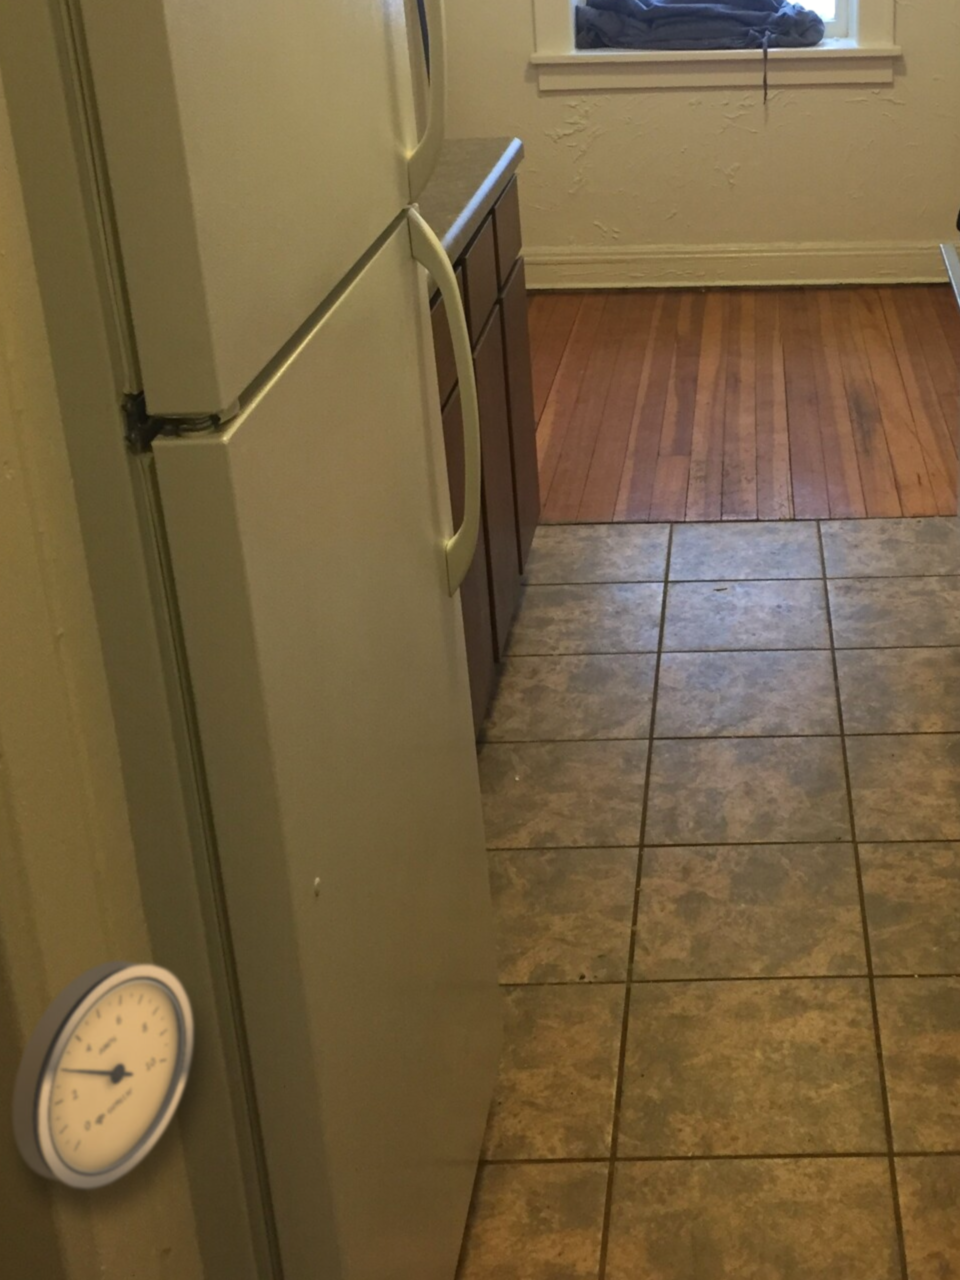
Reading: 3 A
